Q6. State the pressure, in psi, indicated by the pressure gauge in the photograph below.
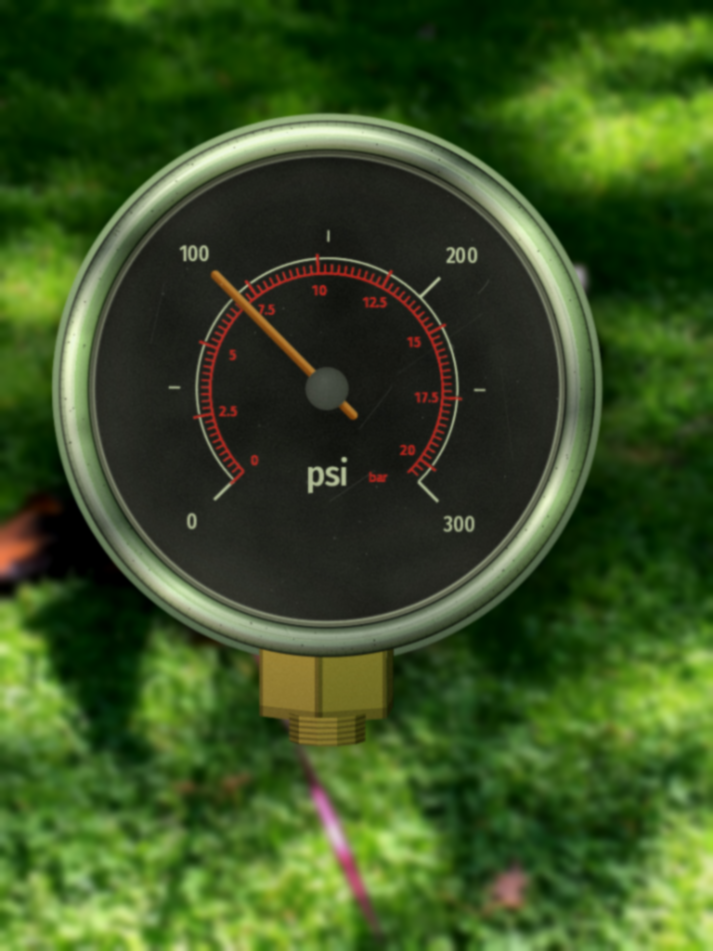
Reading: 100 psi
